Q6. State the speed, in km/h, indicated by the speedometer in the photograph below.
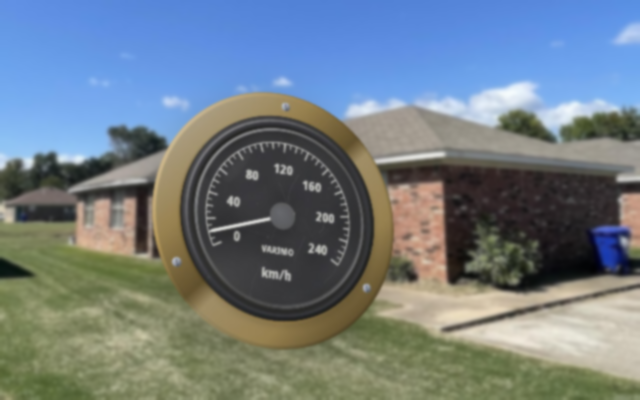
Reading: 10 km/h
